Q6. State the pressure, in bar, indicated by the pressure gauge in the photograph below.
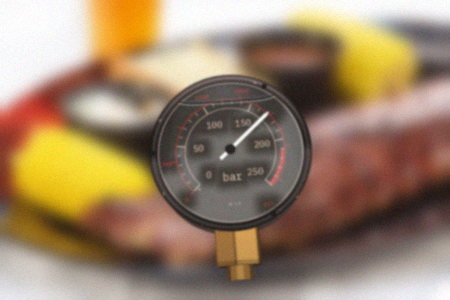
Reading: 170 bar
